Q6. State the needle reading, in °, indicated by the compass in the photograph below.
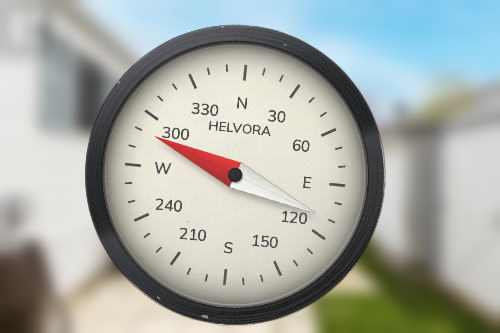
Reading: 290 °
